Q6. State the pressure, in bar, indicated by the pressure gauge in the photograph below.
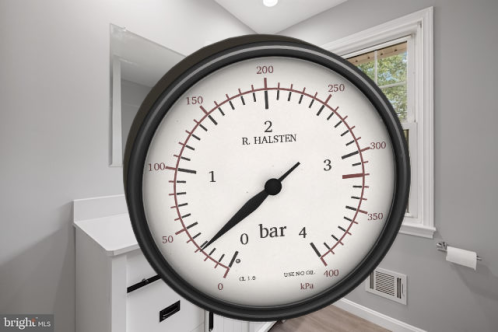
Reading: 0.3 bar
